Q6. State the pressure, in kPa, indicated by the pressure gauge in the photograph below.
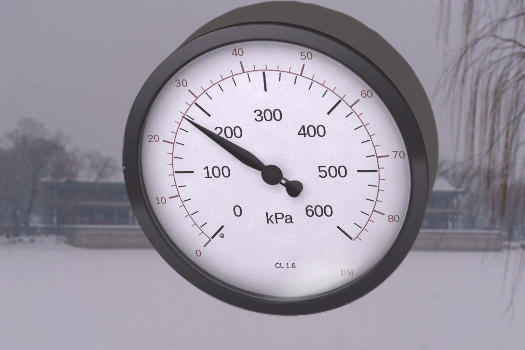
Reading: 180 kPa
